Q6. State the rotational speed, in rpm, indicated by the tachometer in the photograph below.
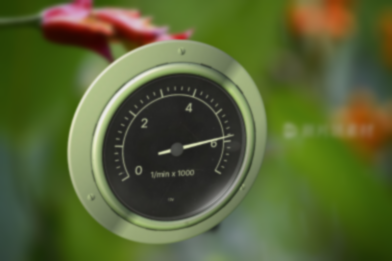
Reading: 5800 rpm
